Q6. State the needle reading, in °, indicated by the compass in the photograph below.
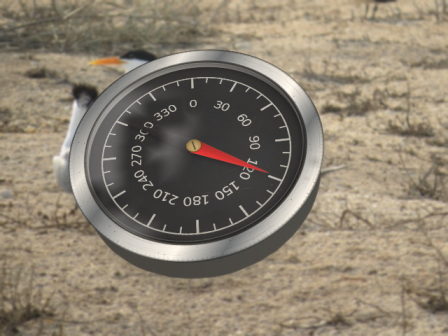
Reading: 120 °
